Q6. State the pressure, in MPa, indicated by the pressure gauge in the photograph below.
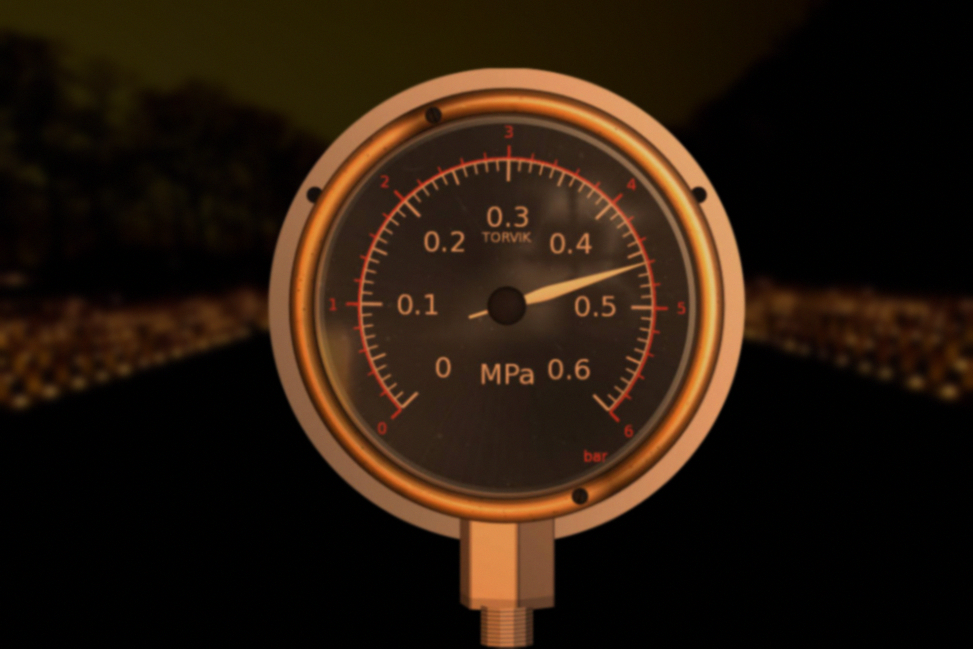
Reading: 0.46 MPa
